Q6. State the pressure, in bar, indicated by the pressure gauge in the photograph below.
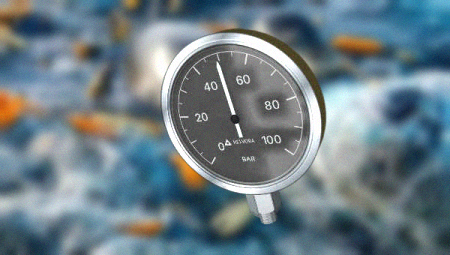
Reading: 50 bar
